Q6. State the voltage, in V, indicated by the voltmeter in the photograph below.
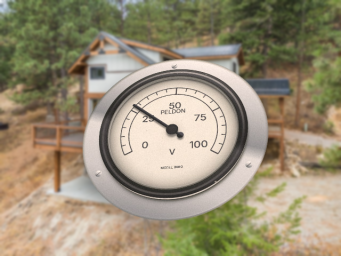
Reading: 27.5 V
